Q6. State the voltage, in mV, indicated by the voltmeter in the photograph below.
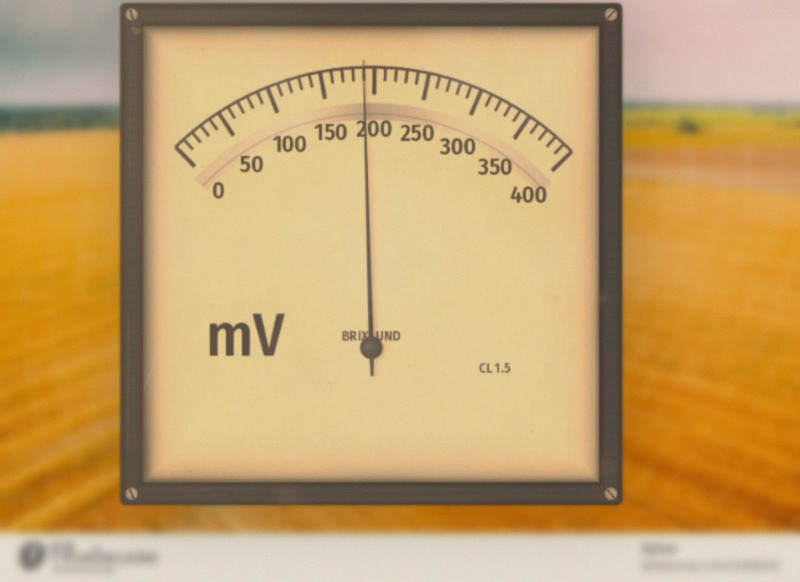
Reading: 190 mV
